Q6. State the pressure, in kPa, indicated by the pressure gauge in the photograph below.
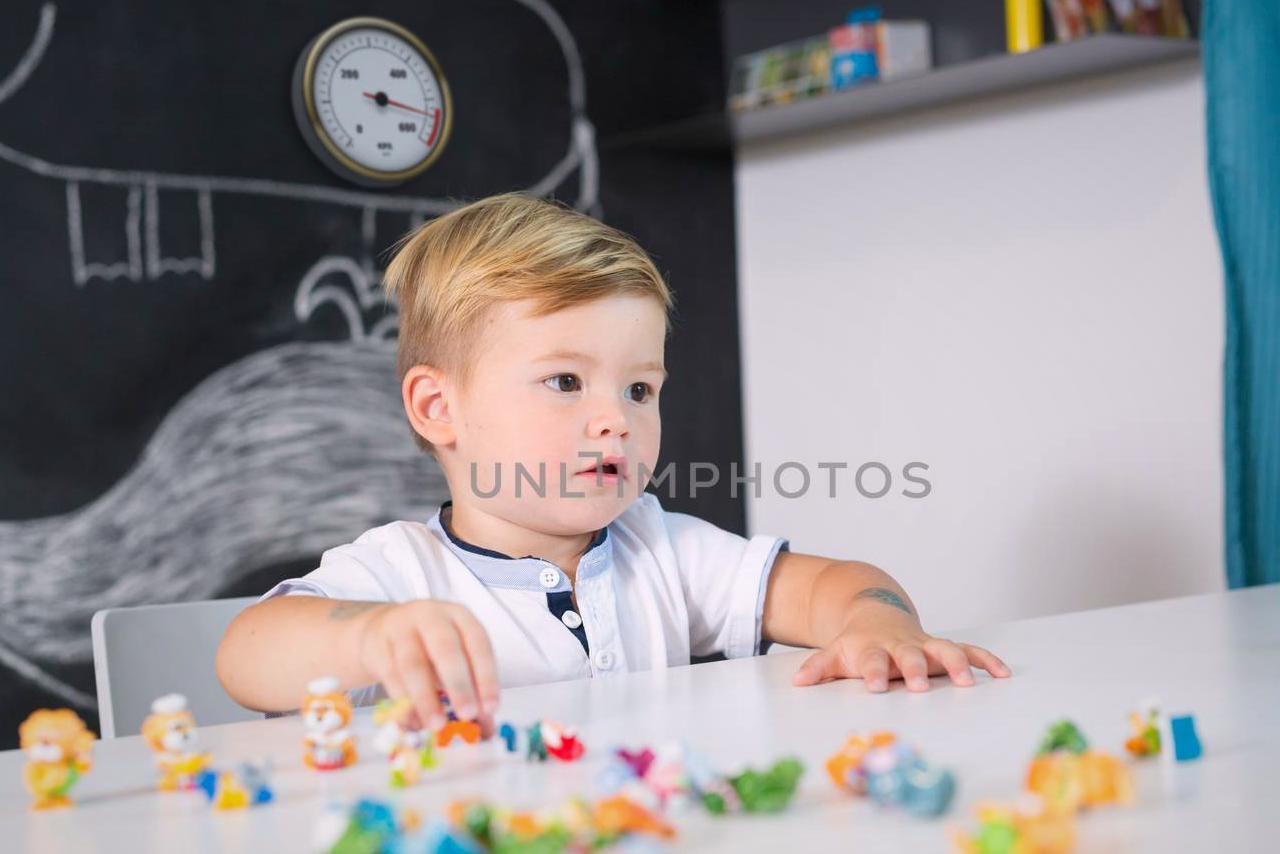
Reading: 540 kPa
